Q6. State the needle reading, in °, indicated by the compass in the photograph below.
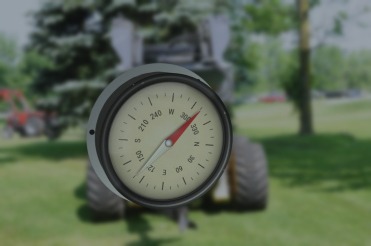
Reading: 310 °
